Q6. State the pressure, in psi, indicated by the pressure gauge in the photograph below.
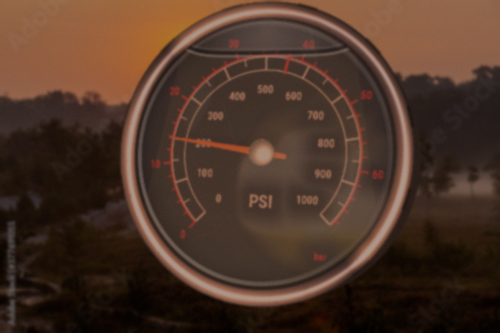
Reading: 200 psi
